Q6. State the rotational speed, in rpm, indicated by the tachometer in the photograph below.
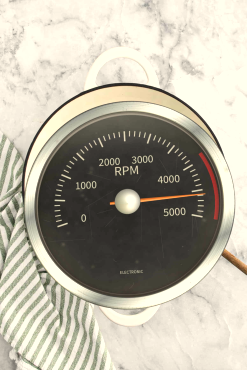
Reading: 4600 rpm
